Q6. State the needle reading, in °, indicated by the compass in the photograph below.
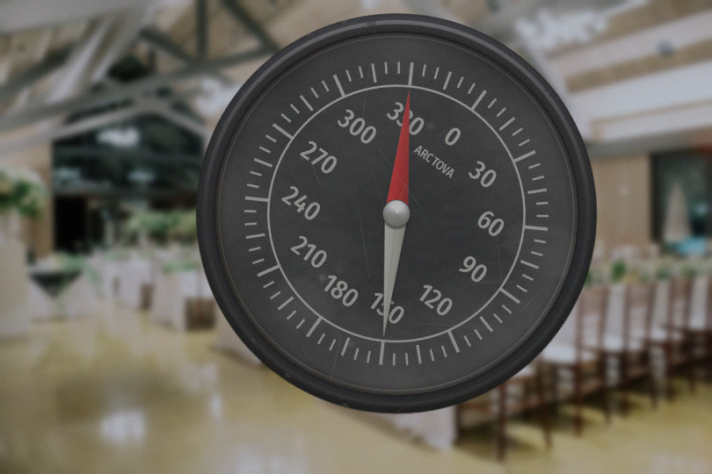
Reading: 330 °
